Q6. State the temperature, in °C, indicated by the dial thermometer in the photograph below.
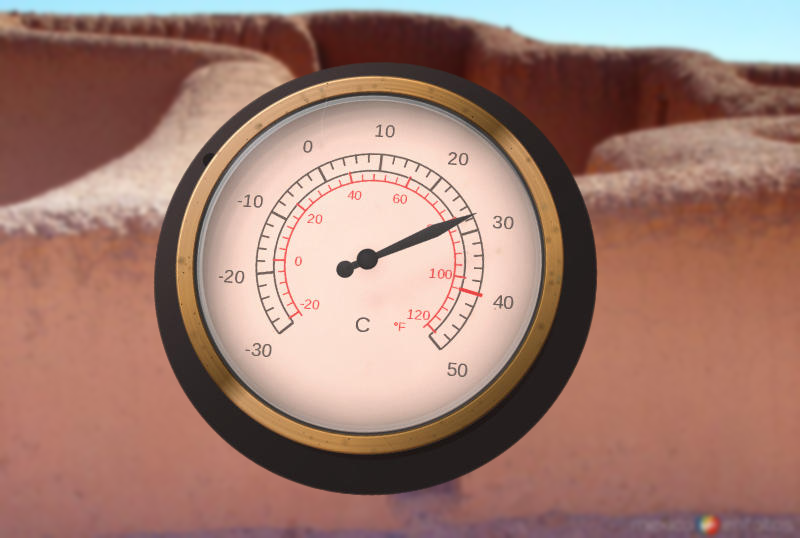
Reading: 28 °C
